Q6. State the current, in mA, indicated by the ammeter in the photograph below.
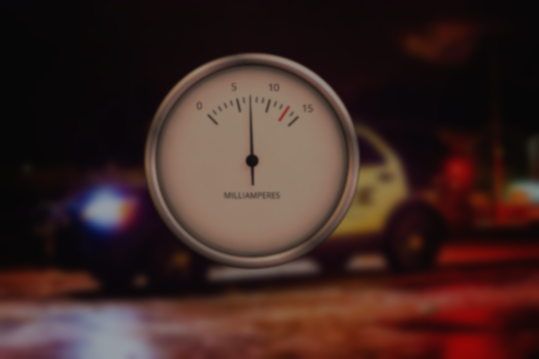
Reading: 7 mA
